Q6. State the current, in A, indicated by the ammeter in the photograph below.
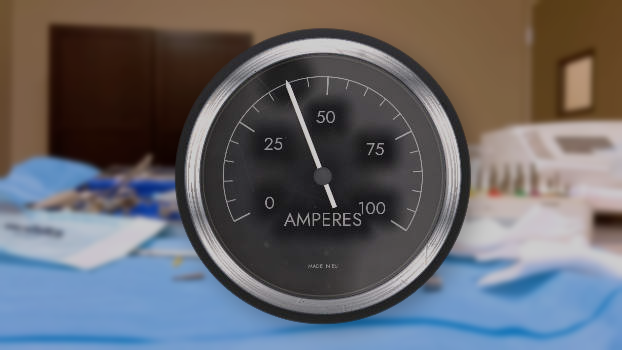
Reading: 40 A
